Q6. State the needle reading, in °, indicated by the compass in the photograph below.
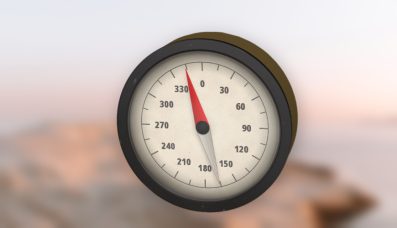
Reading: 345 °
